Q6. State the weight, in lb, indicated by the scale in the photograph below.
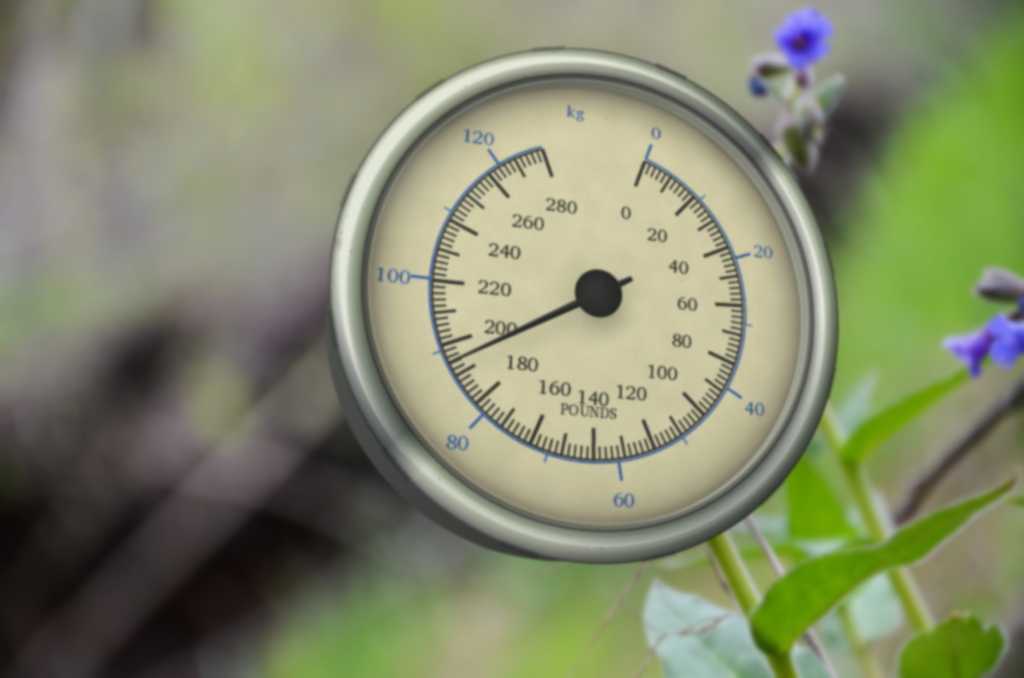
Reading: 194 lb
